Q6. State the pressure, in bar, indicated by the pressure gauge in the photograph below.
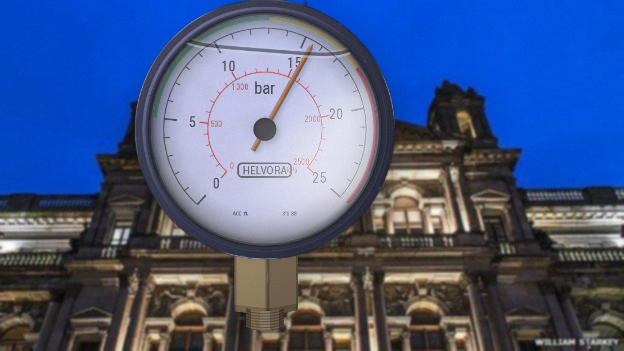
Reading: 15.5 bar
